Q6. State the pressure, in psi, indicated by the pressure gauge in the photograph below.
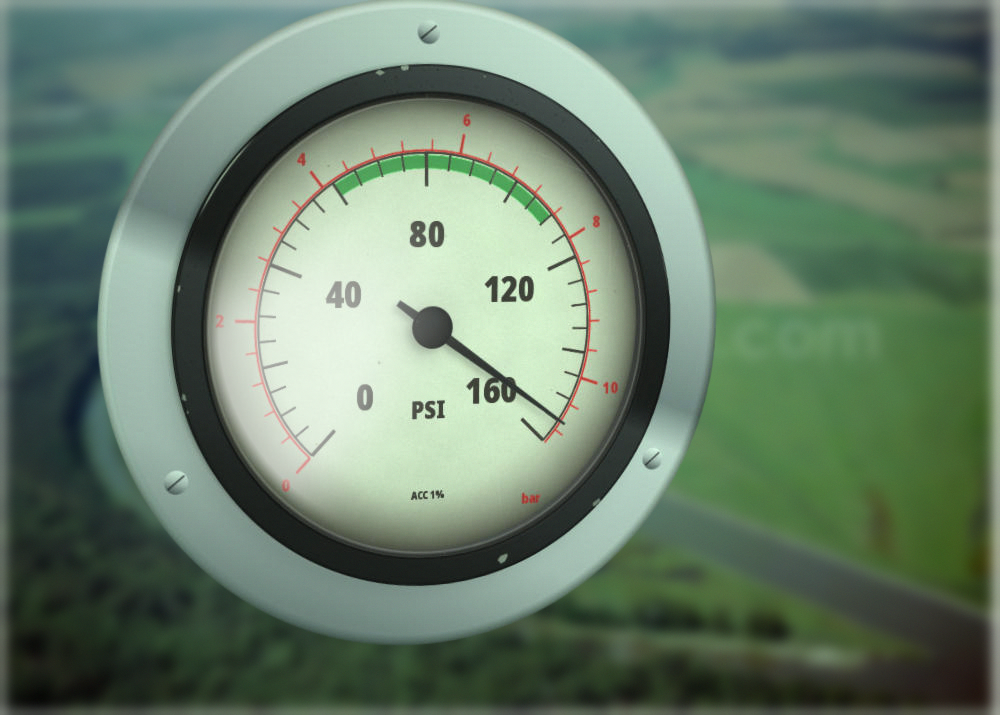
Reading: 155 psi
